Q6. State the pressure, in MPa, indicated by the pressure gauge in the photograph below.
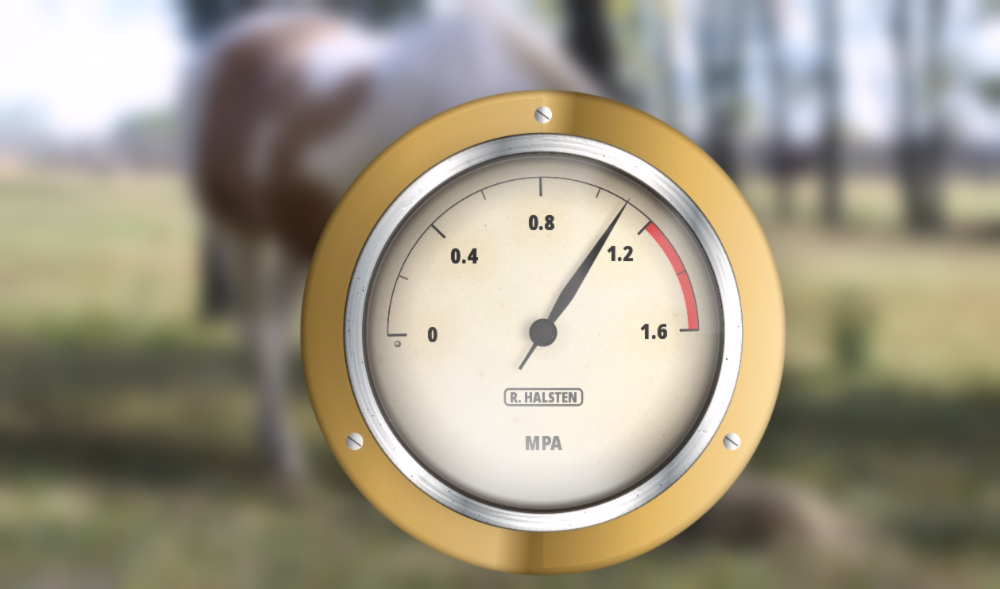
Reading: 1.1 MPa
